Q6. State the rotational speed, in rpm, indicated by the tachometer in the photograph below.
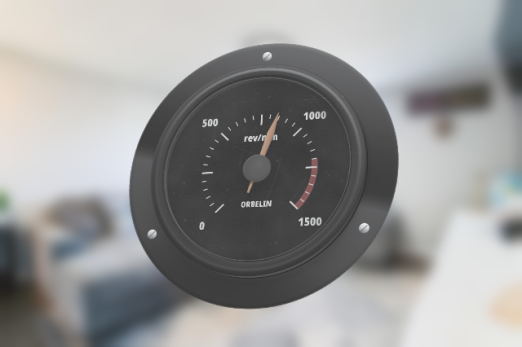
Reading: 850 rpm
